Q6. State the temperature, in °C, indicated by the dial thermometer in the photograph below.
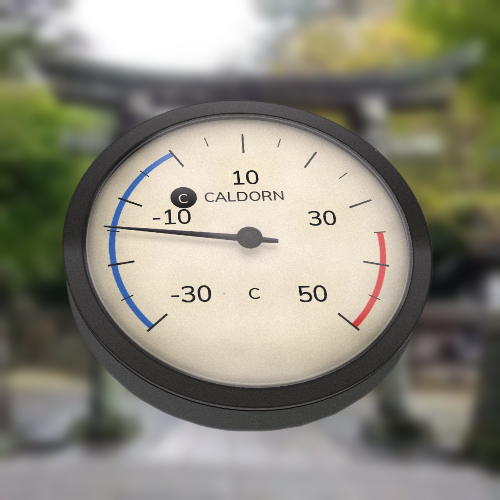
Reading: -15 °C
